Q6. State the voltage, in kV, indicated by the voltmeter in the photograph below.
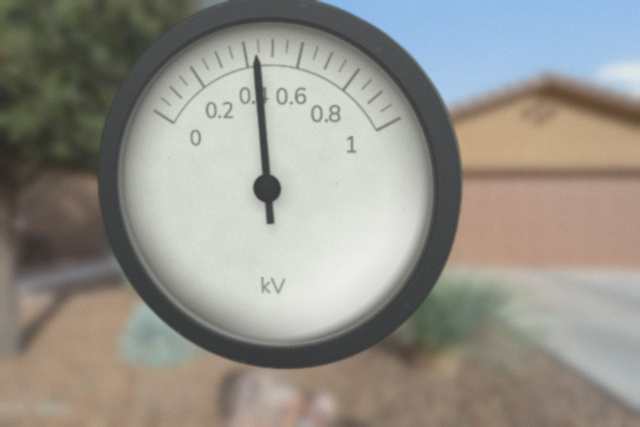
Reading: 0.45 kV
